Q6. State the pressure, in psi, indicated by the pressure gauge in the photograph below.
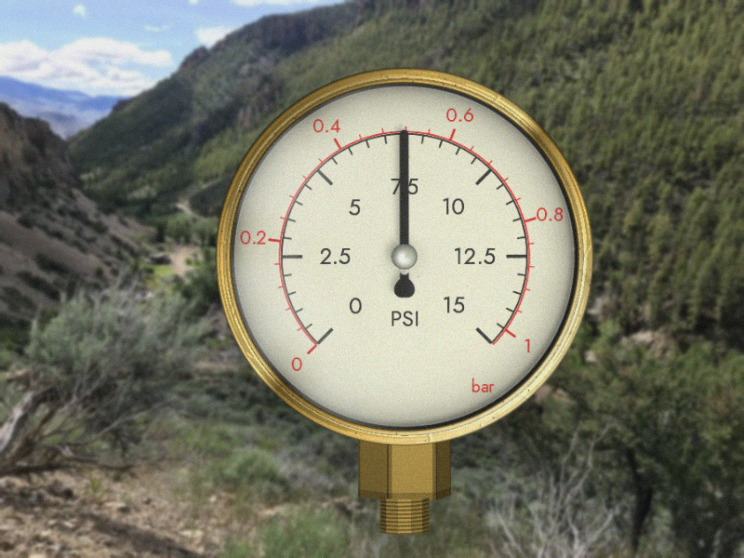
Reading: 7.5 psi
